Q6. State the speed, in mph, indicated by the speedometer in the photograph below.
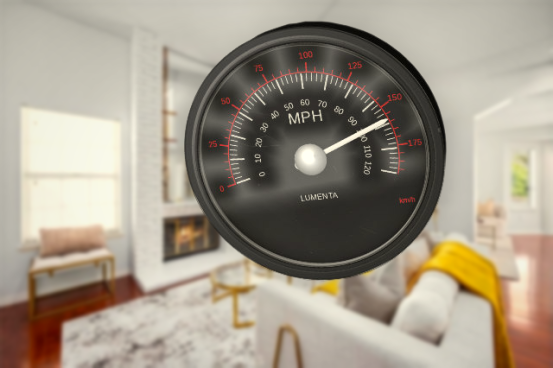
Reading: 98 mph
